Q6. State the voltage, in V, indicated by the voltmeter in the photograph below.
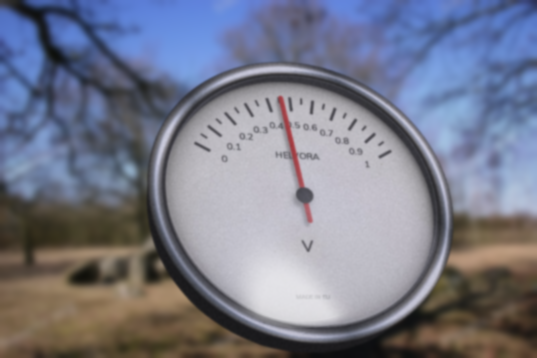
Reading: 0.45 V
